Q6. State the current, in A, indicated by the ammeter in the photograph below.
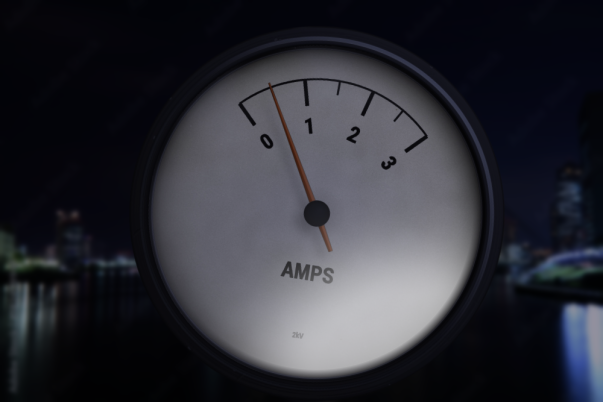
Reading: 0.5 A
